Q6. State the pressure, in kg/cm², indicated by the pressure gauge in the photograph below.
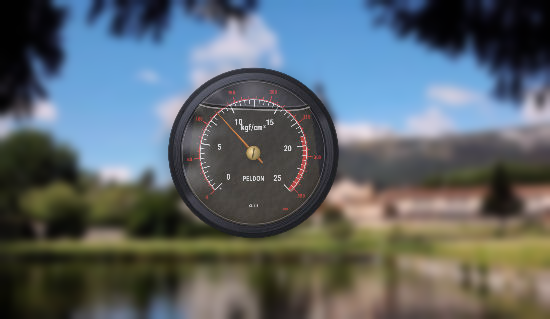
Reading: 8.5 kg/cm²
